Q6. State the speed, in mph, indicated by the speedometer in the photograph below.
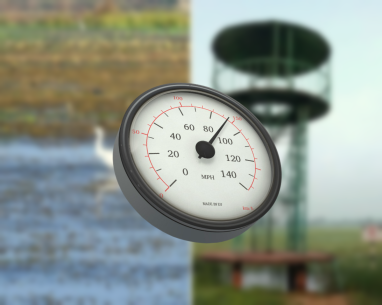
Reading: 90 mph
